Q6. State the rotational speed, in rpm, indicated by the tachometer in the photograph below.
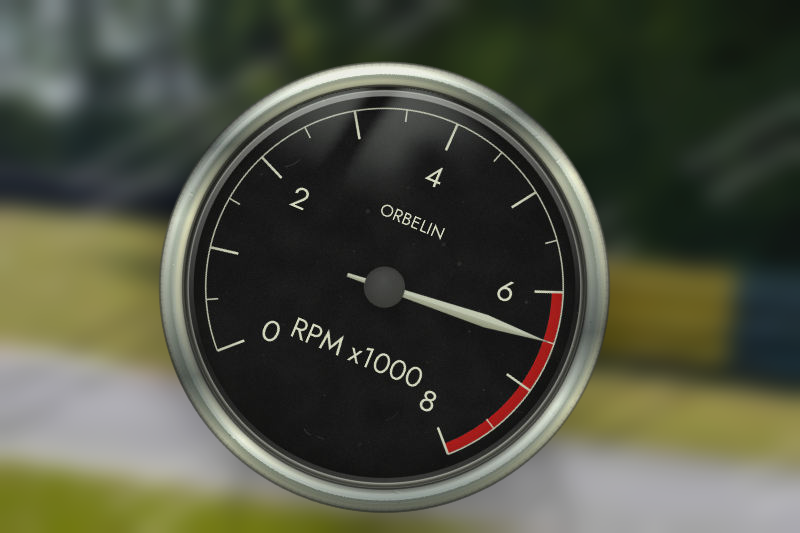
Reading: 6500 rpm
